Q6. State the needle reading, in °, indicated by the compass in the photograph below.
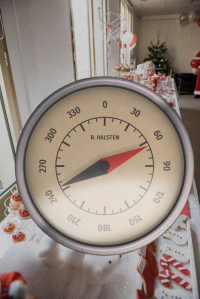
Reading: 65 °
